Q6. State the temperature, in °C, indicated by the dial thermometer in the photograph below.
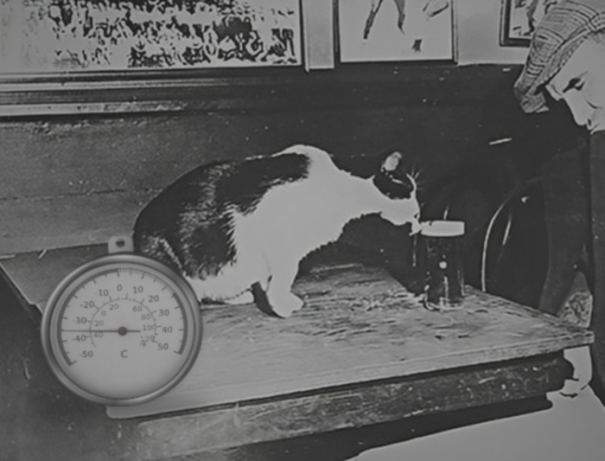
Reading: -35 °C
